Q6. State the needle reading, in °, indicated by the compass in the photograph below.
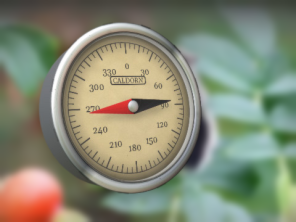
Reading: 265 °
